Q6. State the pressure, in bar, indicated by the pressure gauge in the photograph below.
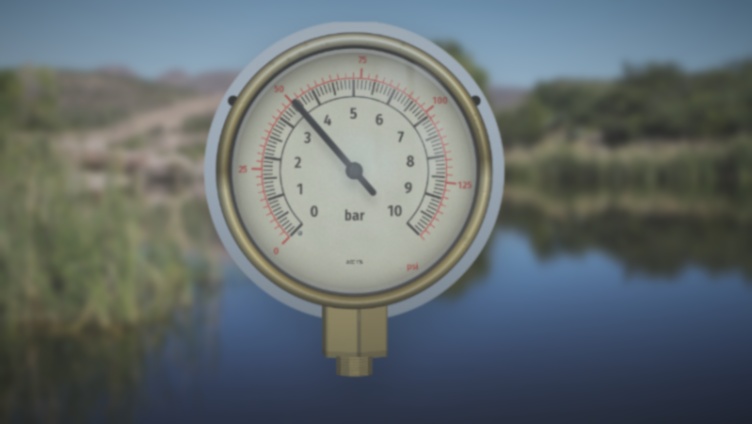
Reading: 3.5 bar
